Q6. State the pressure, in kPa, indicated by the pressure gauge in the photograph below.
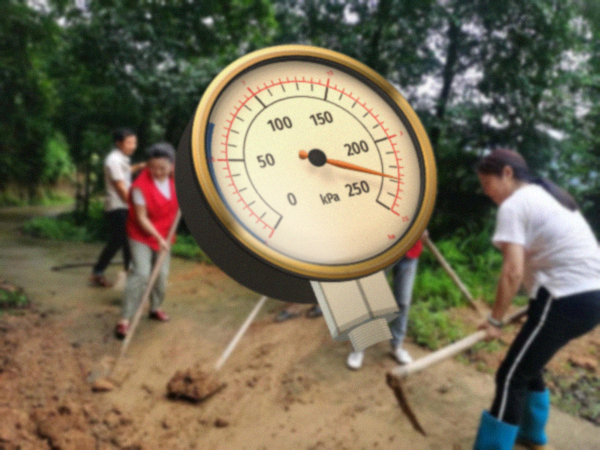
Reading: 230 kPa
